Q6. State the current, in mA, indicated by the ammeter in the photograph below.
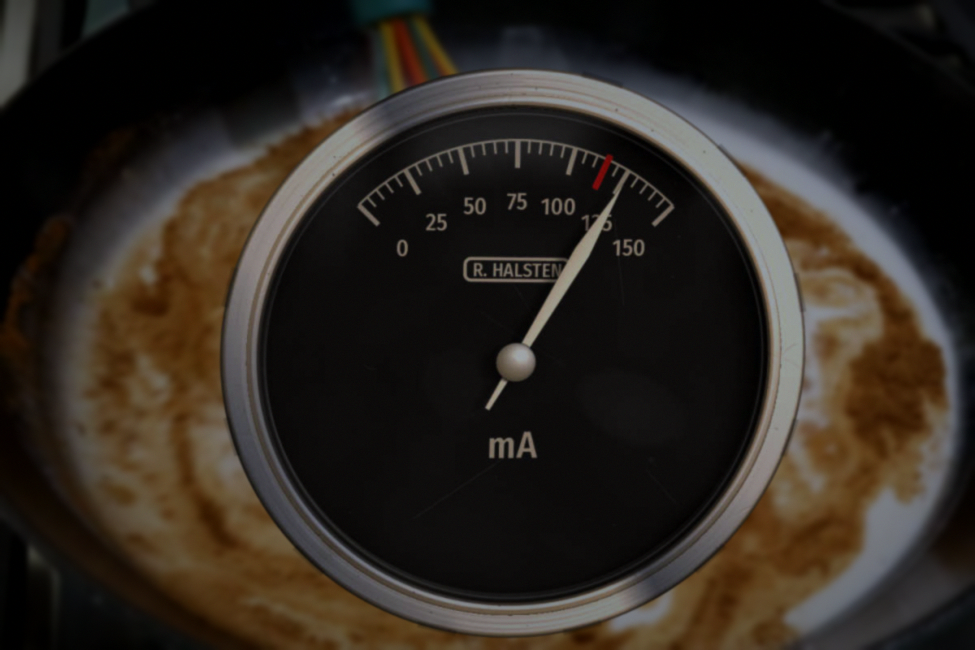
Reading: 125 mA
